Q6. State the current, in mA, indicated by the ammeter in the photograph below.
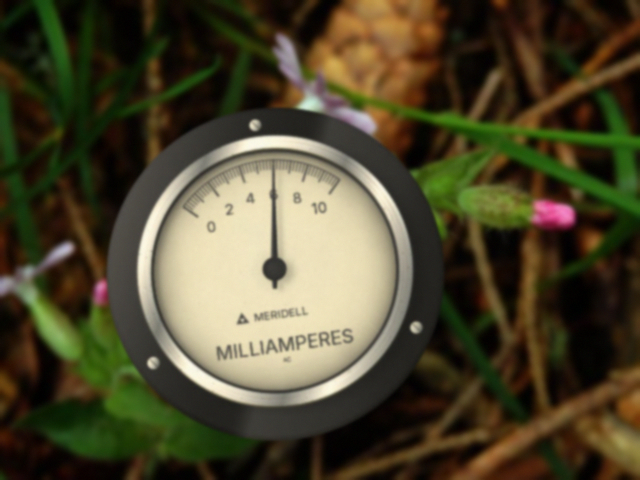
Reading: 6 mA
